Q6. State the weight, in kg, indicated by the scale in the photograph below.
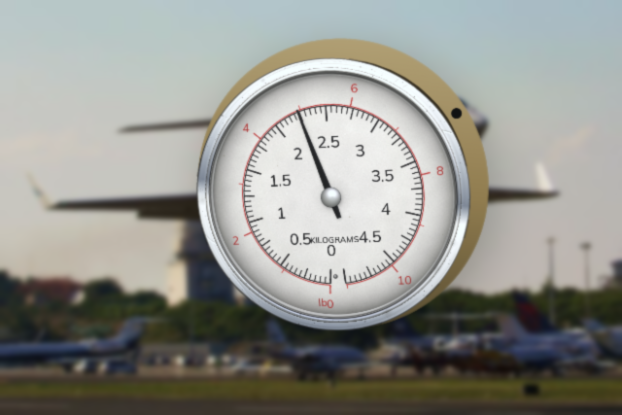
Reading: 2.25 kg
